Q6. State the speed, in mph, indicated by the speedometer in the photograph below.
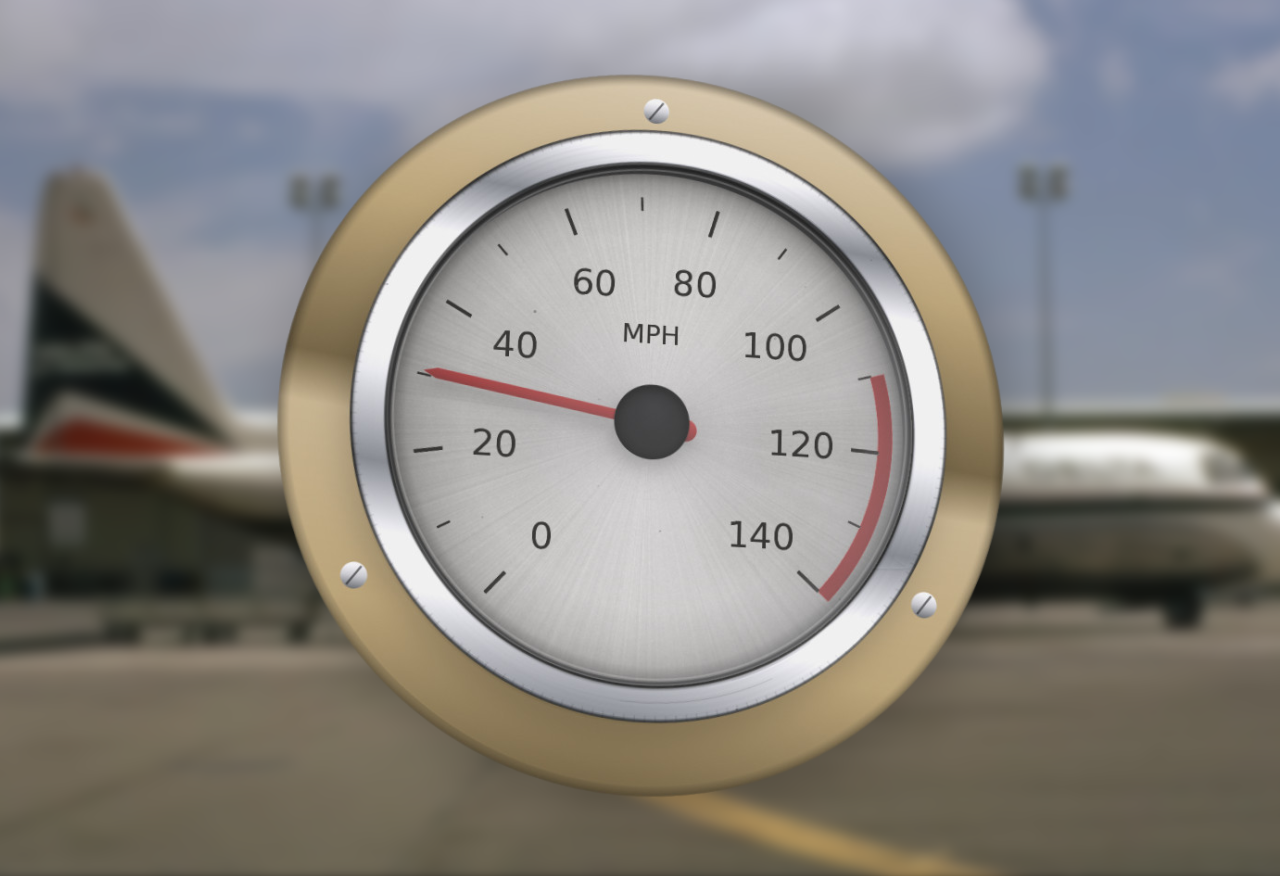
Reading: 30 mph
